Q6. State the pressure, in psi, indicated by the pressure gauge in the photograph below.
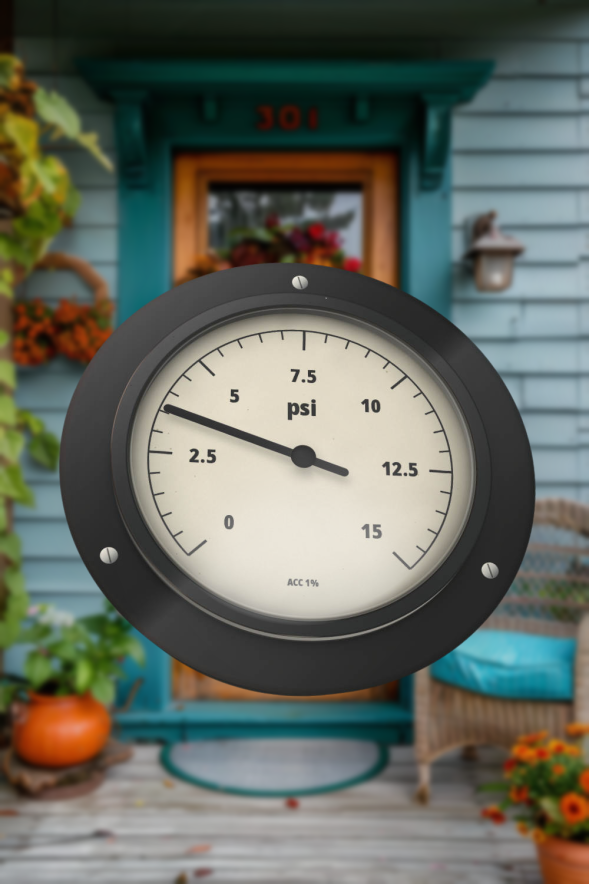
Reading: 3.5 psi
